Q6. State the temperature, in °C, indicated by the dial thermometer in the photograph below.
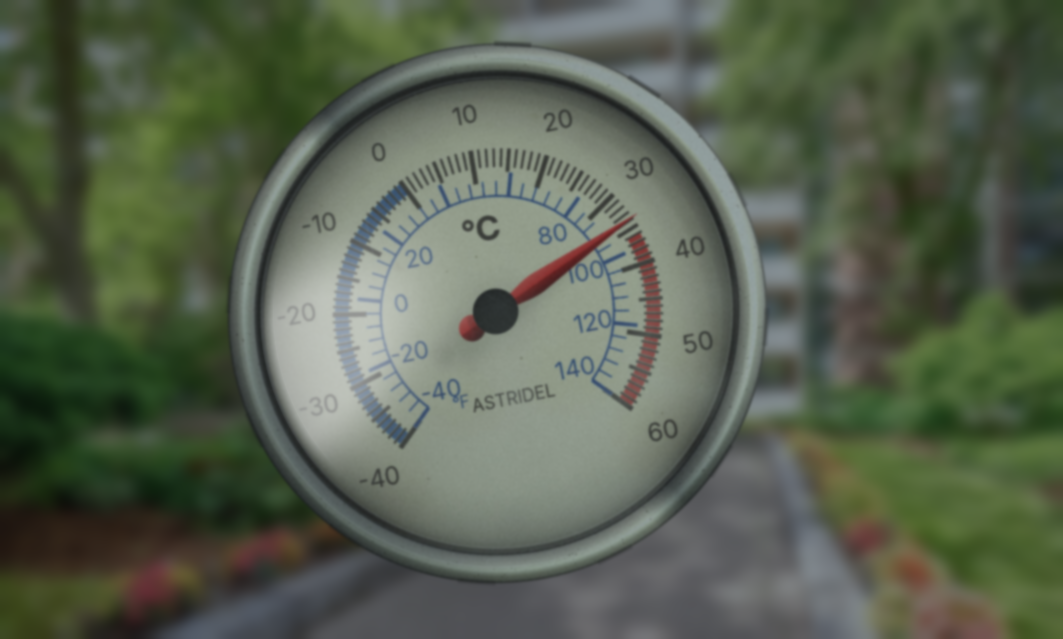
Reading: 34 °C
